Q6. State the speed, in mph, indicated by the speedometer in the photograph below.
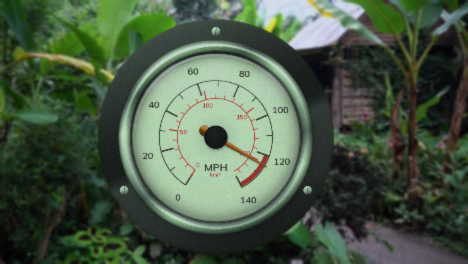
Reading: 125 mph
